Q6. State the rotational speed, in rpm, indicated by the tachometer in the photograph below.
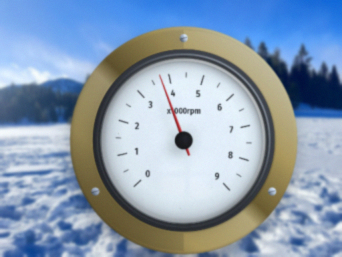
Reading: 3750 rpm
